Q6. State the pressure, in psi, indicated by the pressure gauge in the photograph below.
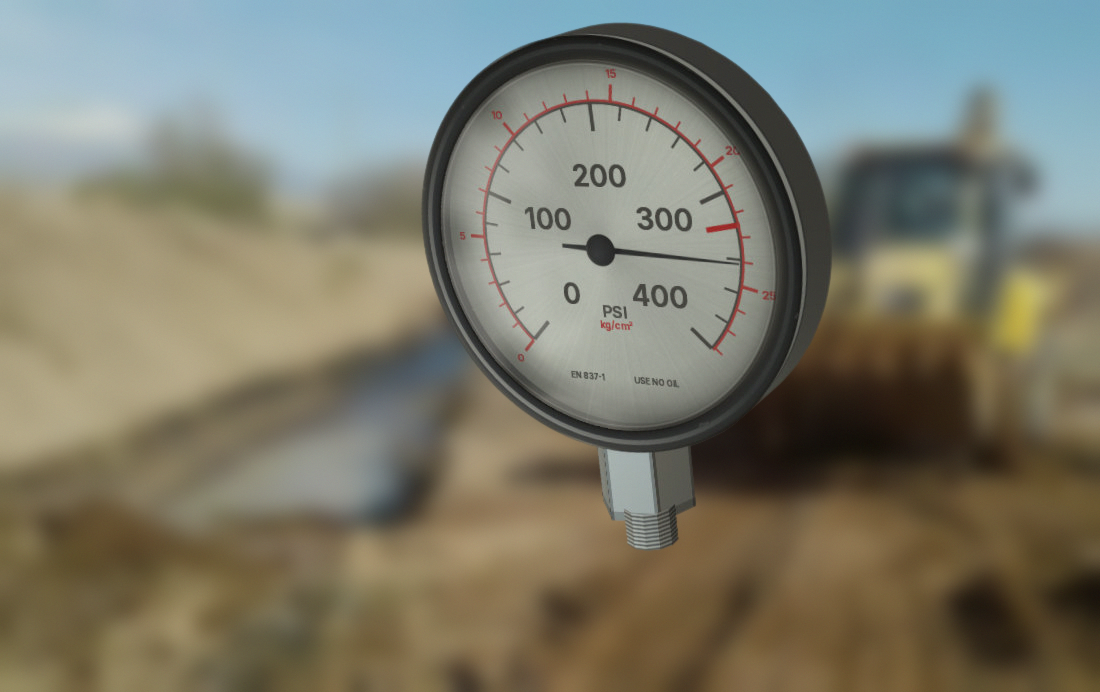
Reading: 340 psi
